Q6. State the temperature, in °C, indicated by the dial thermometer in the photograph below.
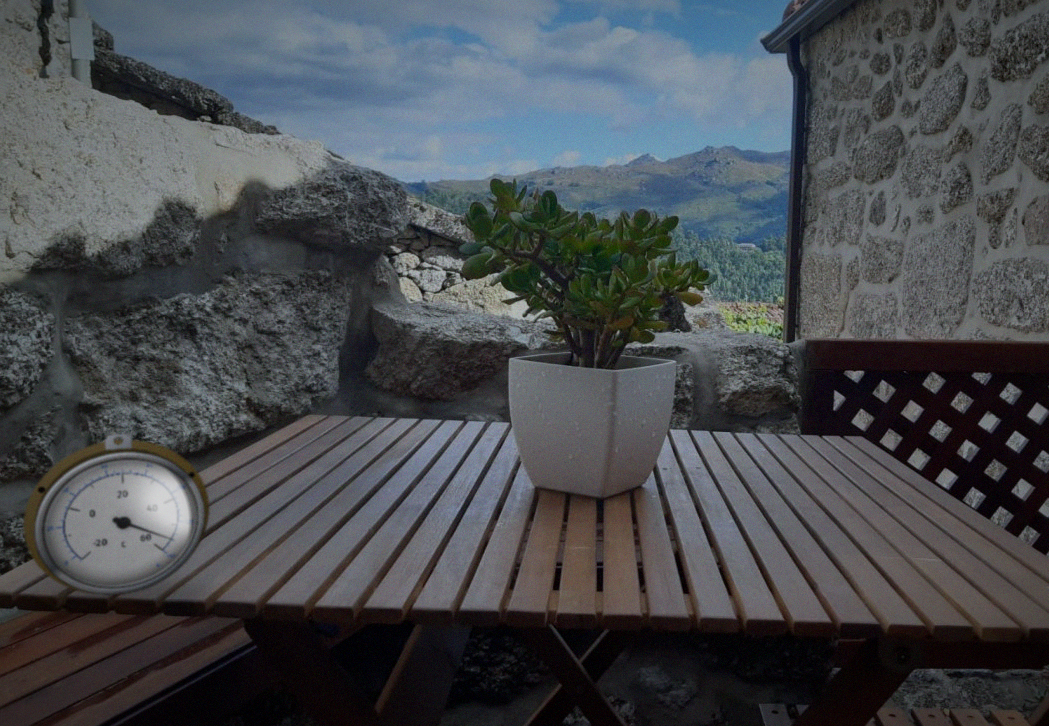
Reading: 55 °C
